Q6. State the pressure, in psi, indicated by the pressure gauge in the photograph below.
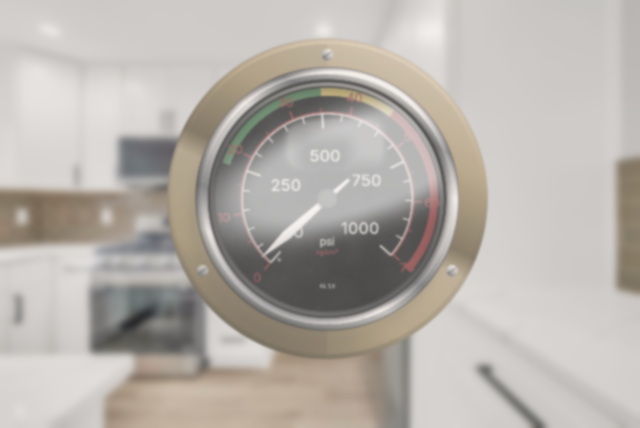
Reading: 25 psi
